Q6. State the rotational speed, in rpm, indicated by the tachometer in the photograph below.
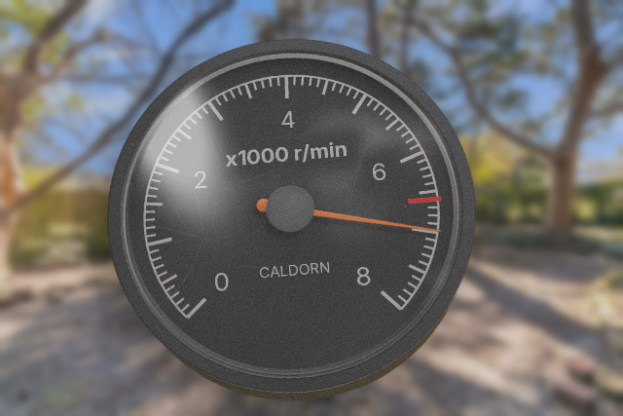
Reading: 7000 rpm
